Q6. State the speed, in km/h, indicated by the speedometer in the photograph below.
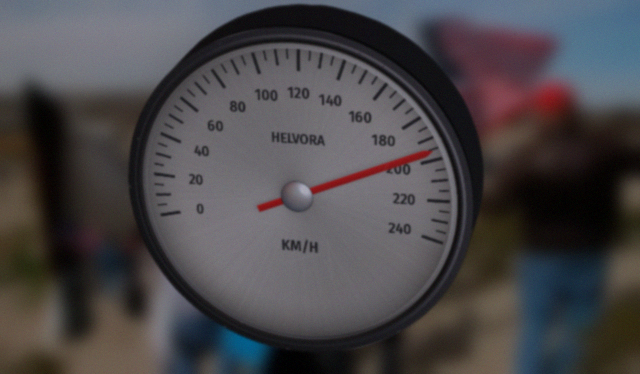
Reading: 195 km/h
